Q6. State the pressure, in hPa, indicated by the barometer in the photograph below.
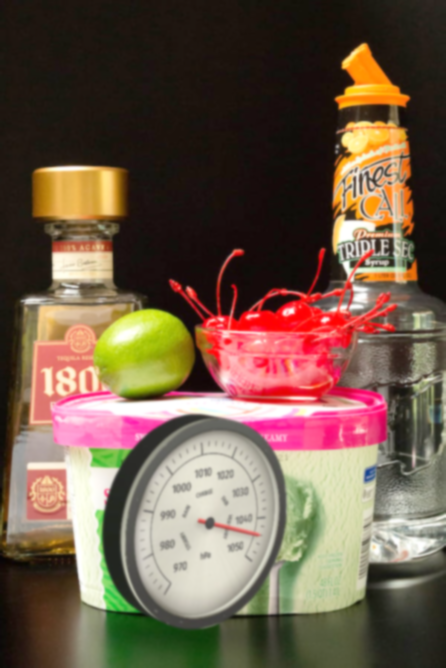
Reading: 1044 hPa
